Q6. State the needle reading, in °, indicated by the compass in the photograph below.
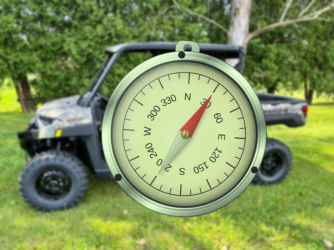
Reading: 30 °
